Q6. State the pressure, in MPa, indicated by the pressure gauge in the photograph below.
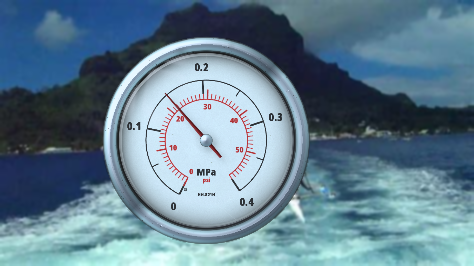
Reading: 0.15 MPa
